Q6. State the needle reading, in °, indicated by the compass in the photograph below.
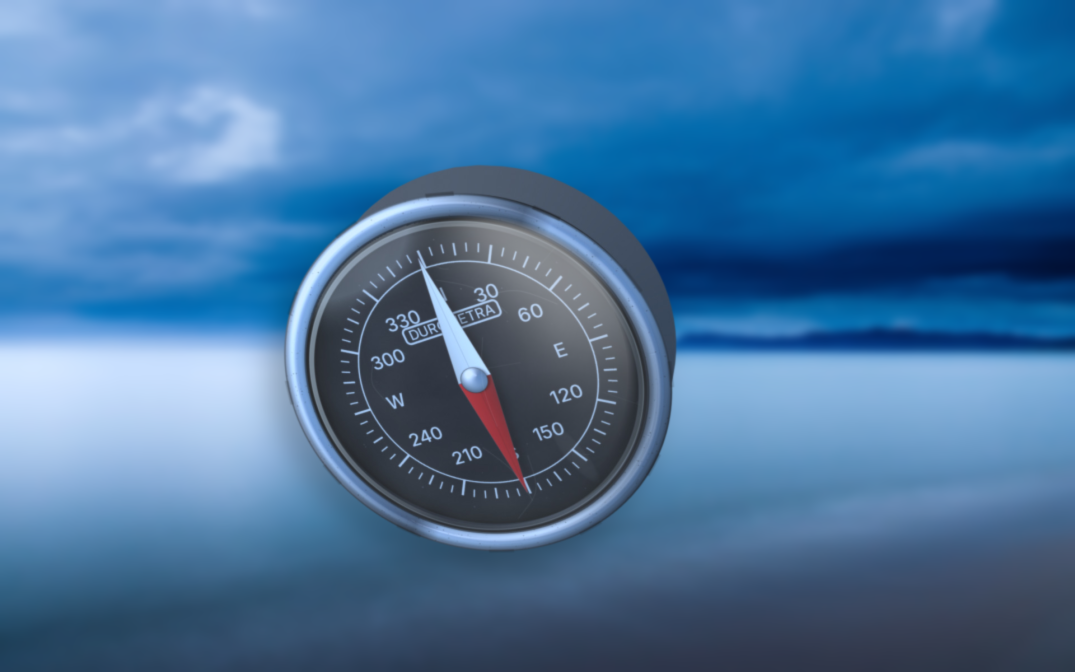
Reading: 180 °
